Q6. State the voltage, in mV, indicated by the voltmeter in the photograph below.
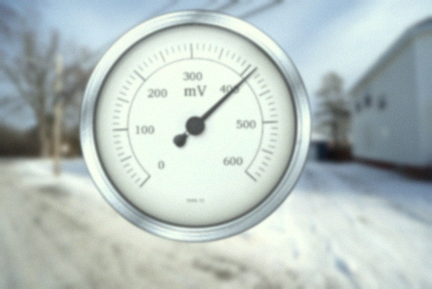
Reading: 410 mV
